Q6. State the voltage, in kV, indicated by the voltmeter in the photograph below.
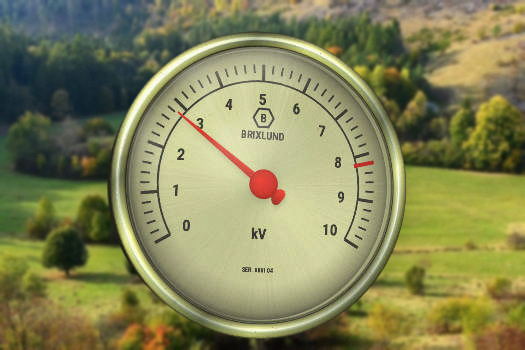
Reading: 2.8 kV
